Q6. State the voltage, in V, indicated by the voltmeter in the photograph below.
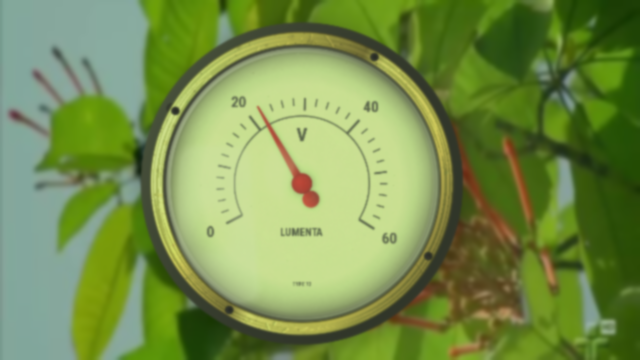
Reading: 22 V
